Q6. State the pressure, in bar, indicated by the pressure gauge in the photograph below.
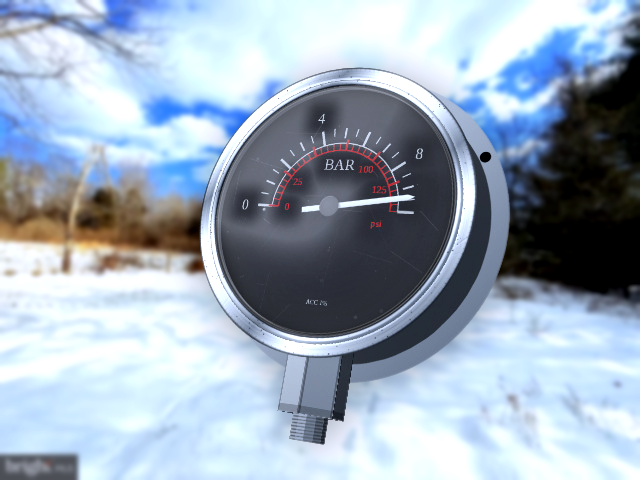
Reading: 9.5 bar
